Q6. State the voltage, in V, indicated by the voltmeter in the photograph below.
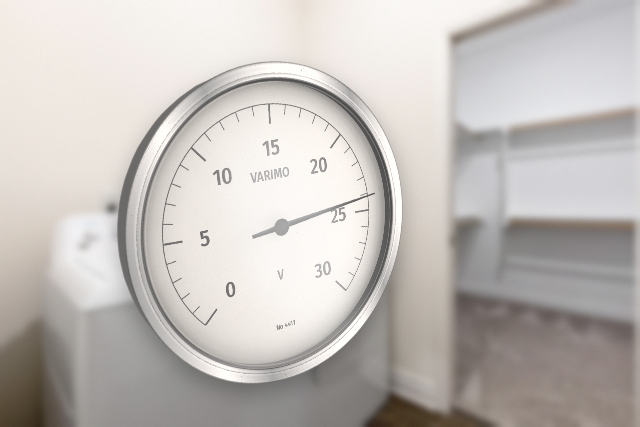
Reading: 24 V
